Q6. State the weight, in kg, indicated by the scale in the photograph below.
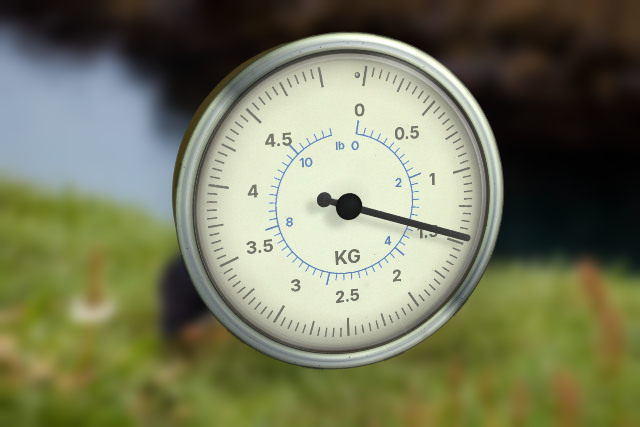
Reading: 1.45 kg
